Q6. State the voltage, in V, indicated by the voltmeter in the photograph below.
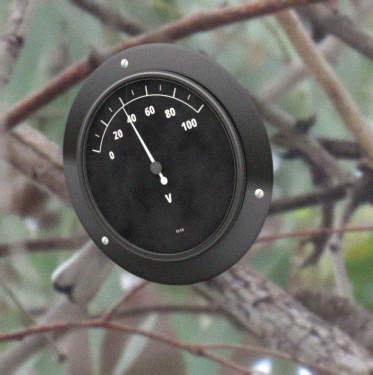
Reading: 40 V
